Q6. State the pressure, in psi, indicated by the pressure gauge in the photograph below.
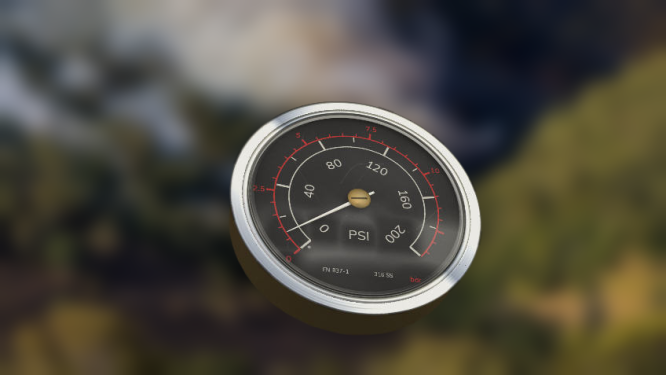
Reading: 10 psi
